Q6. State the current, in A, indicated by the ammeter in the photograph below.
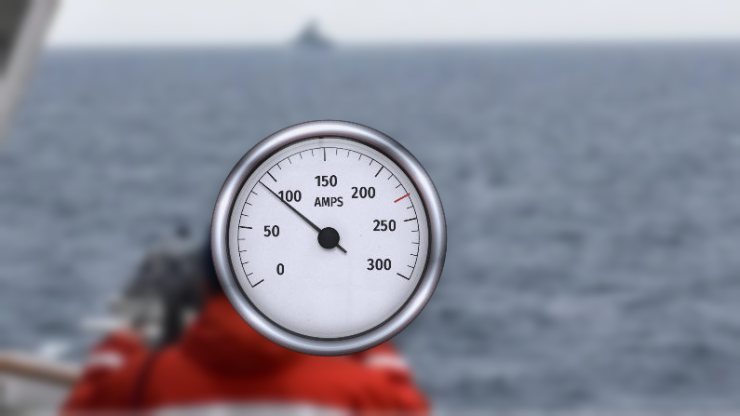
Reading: 90 A
